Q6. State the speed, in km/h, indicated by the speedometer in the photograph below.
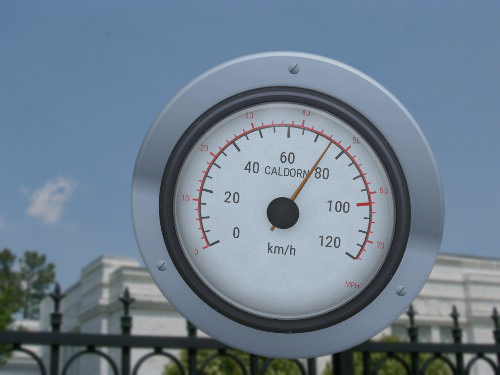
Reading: 75 km/h
